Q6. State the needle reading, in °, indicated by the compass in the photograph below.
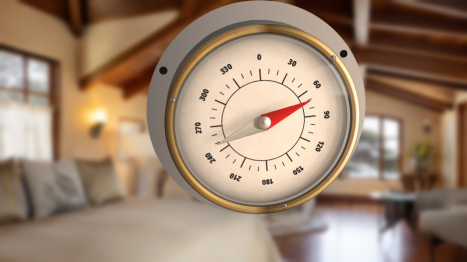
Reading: 70 °
